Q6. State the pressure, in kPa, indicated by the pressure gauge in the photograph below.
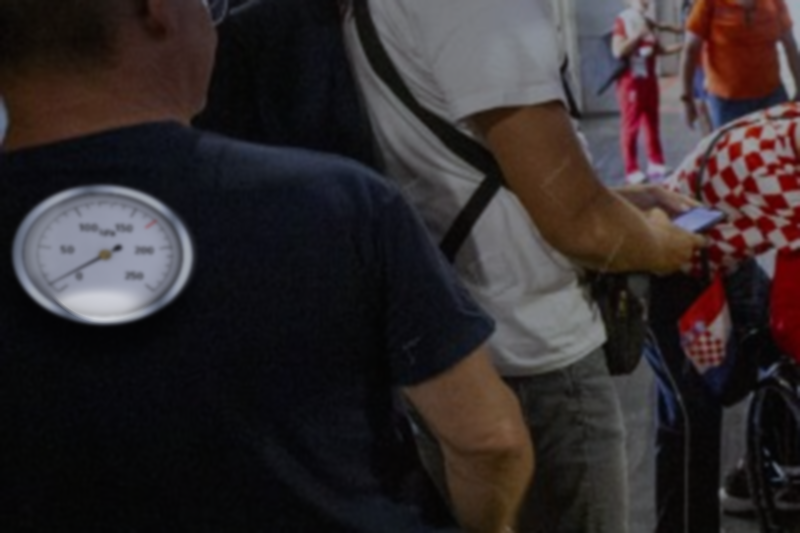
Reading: 10 kPa
